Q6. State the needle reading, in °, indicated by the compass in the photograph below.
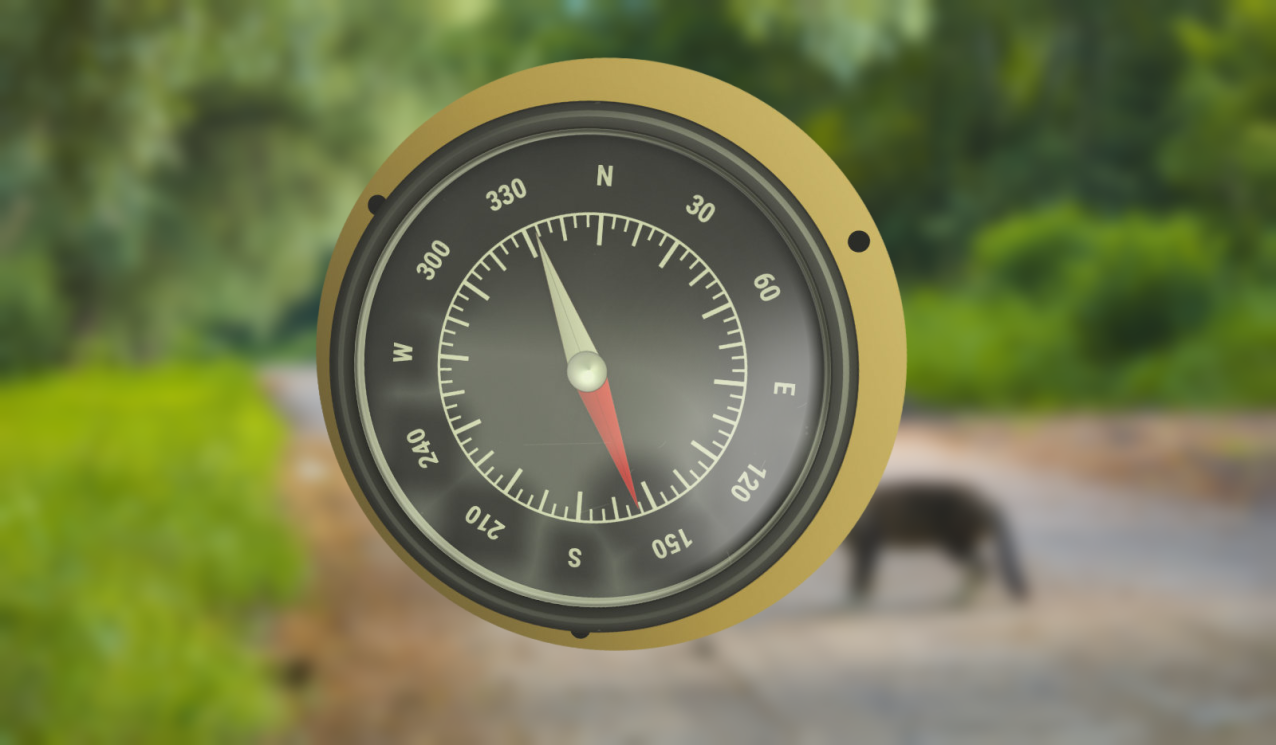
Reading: 155 °
